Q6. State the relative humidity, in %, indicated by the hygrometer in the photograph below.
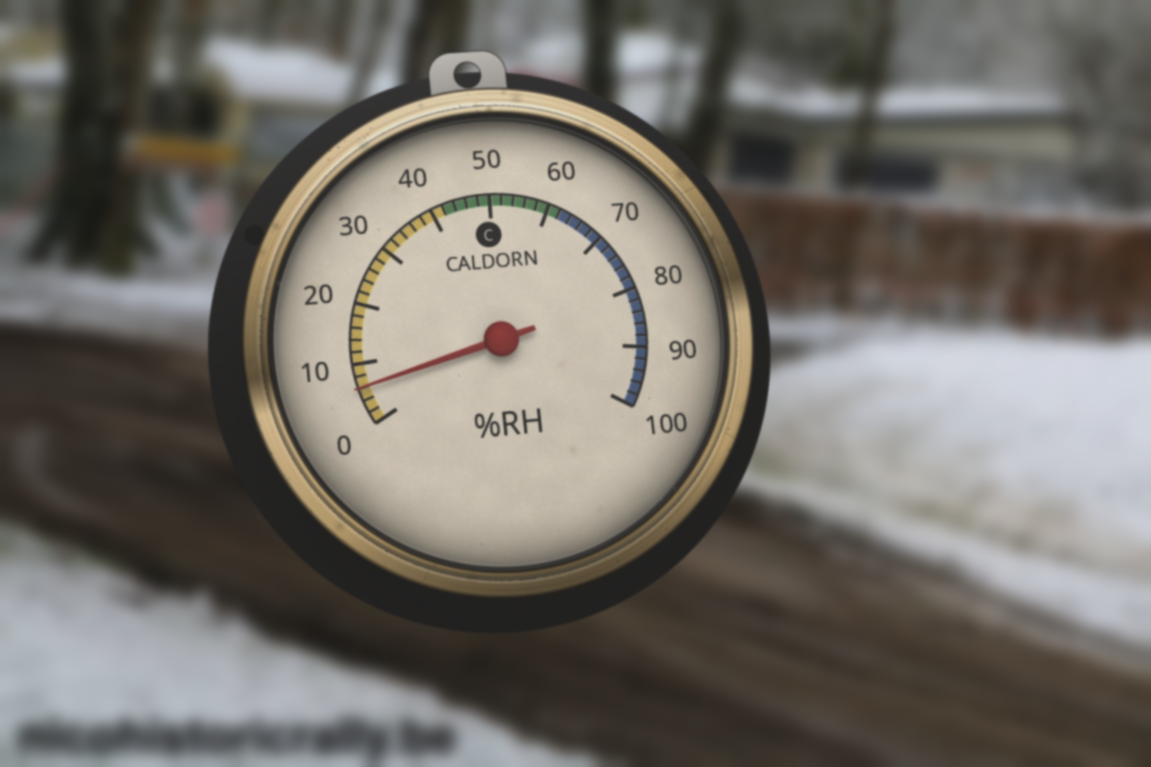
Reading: 6 %
